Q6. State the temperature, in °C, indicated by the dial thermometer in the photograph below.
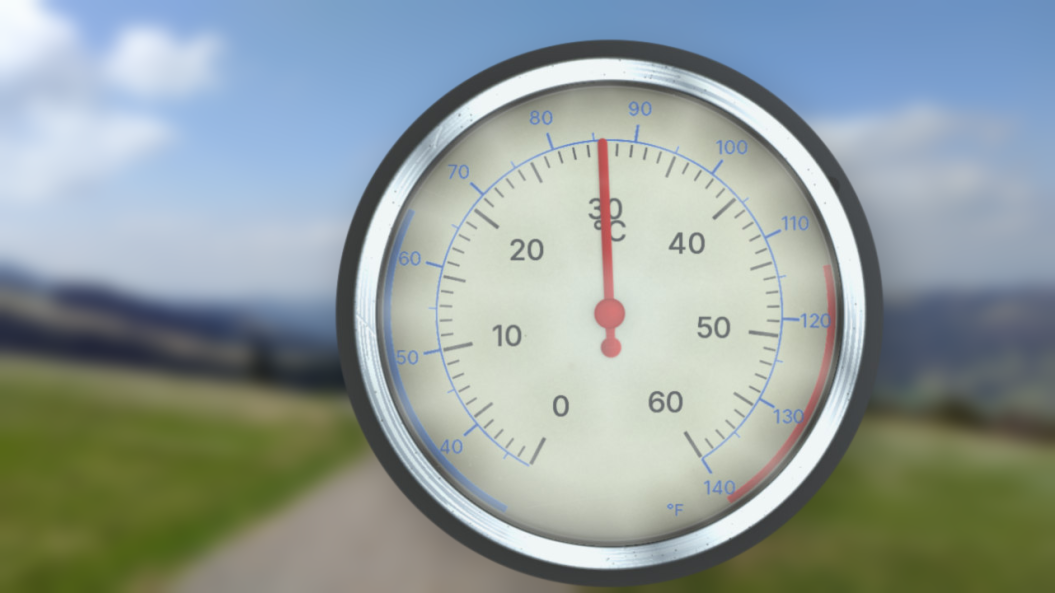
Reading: 30 °C
